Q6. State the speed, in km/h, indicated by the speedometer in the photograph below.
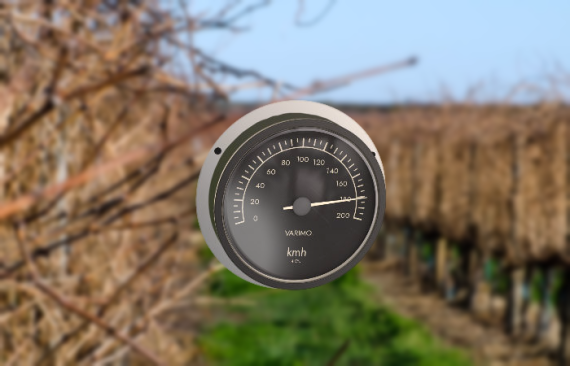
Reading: 180 km/h
